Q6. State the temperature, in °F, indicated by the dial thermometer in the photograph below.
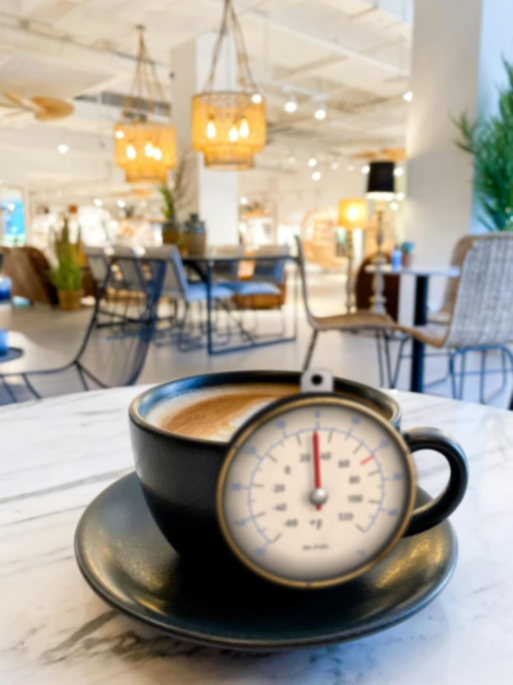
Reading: 30 °F
